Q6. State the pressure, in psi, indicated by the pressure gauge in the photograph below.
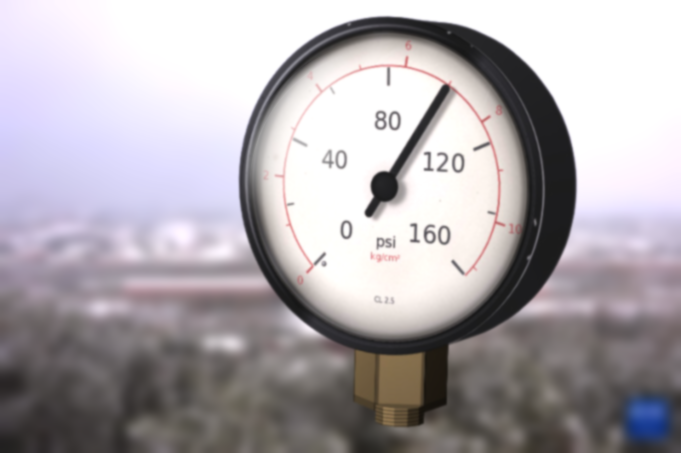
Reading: 100 psi
